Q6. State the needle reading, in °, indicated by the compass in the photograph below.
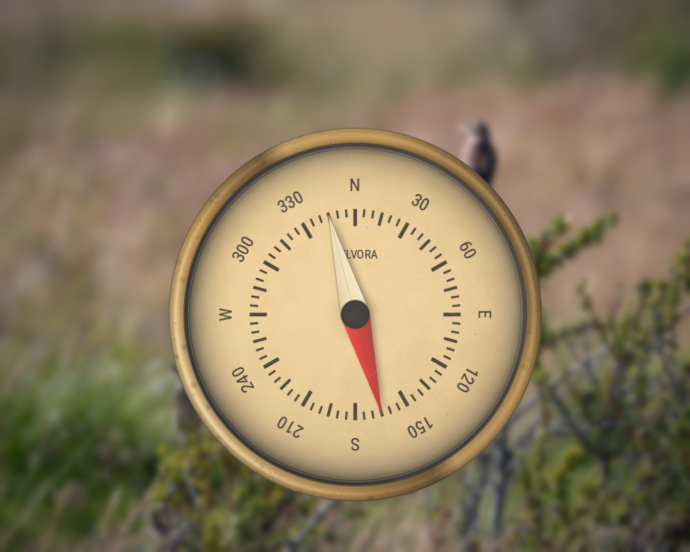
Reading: 165 °
